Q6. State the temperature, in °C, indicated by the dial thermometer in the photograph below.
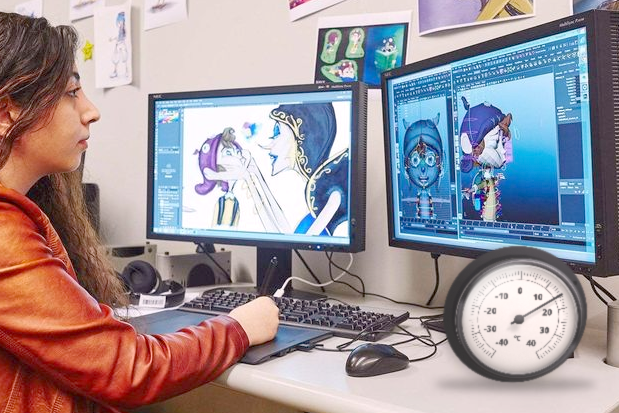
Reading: 15 °C
